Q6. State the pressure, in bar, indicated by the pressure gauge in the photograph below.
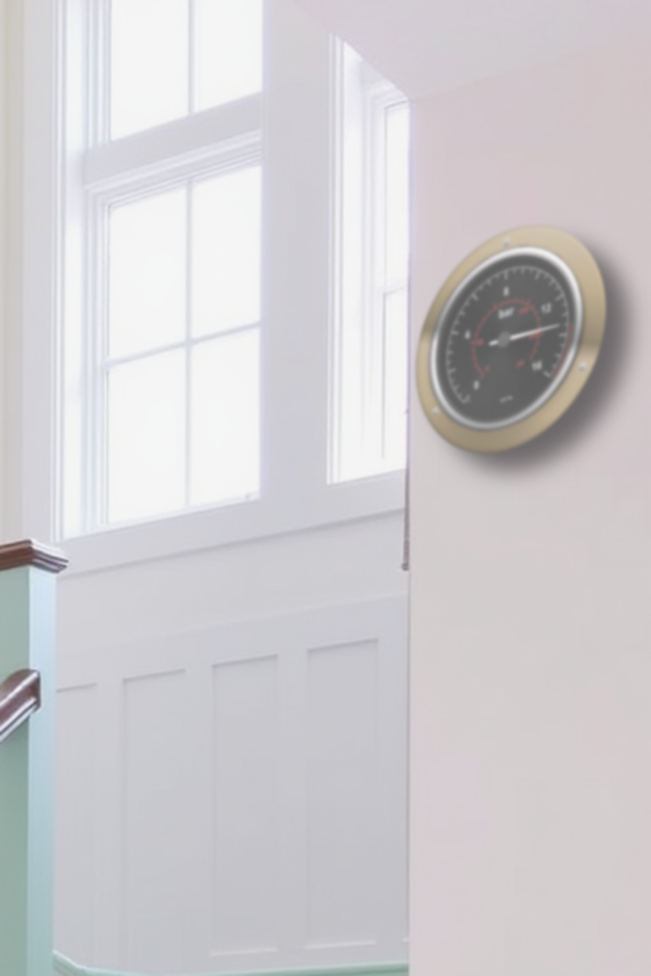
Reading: 13.5 bar
